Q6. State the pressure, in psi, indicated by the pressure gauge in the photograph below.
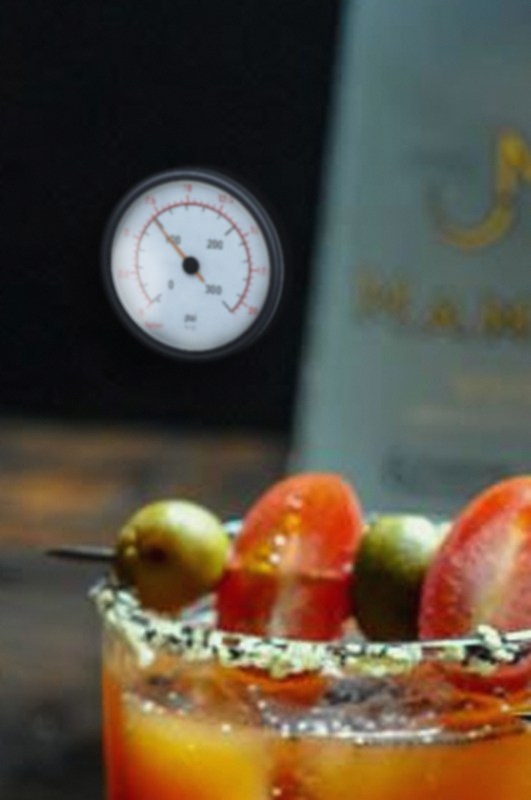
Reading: 100 psi
